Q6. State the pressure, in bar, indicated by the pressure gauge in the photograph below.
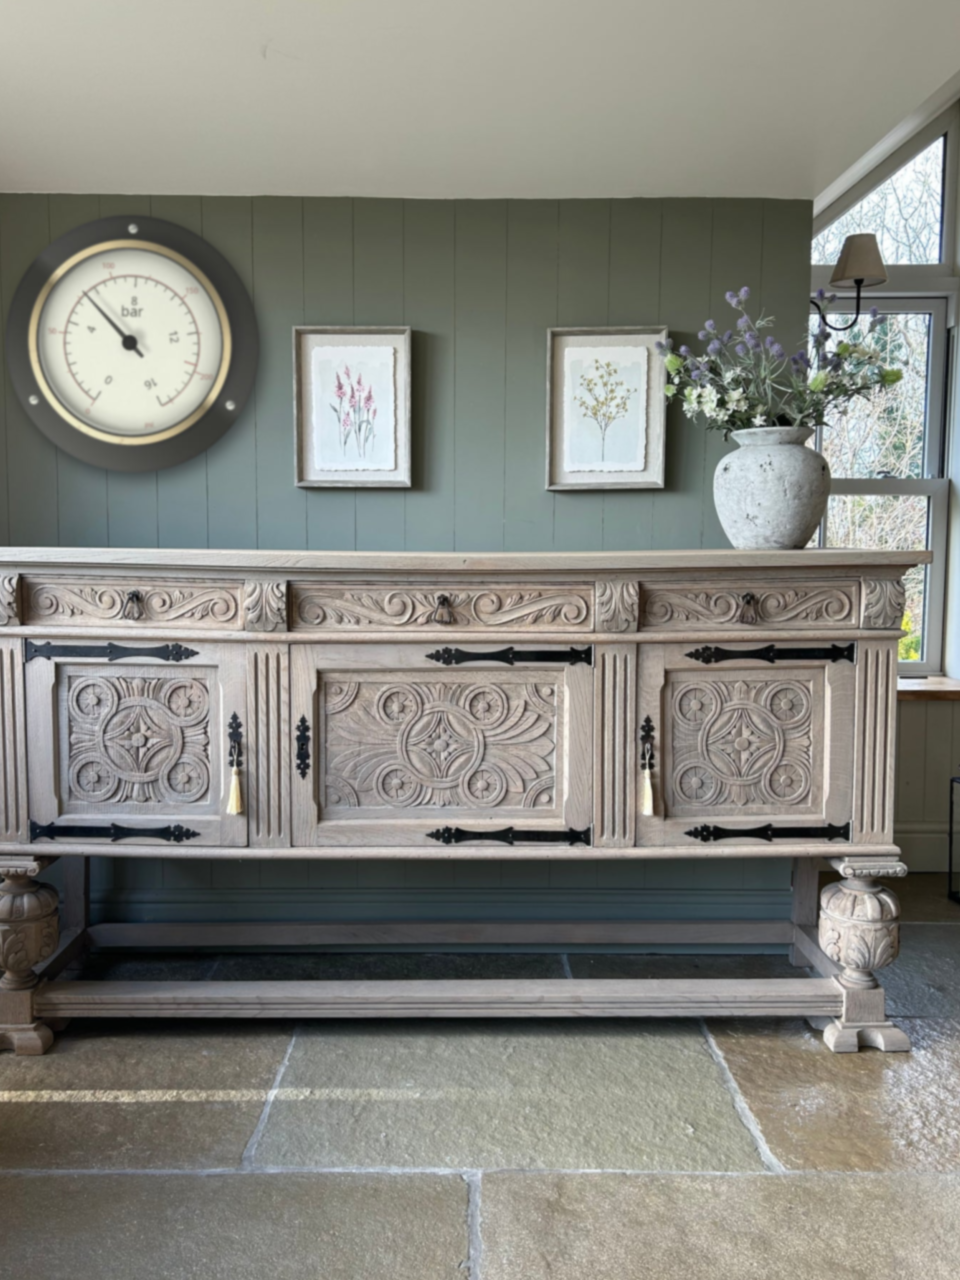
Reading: 5.5 bar
